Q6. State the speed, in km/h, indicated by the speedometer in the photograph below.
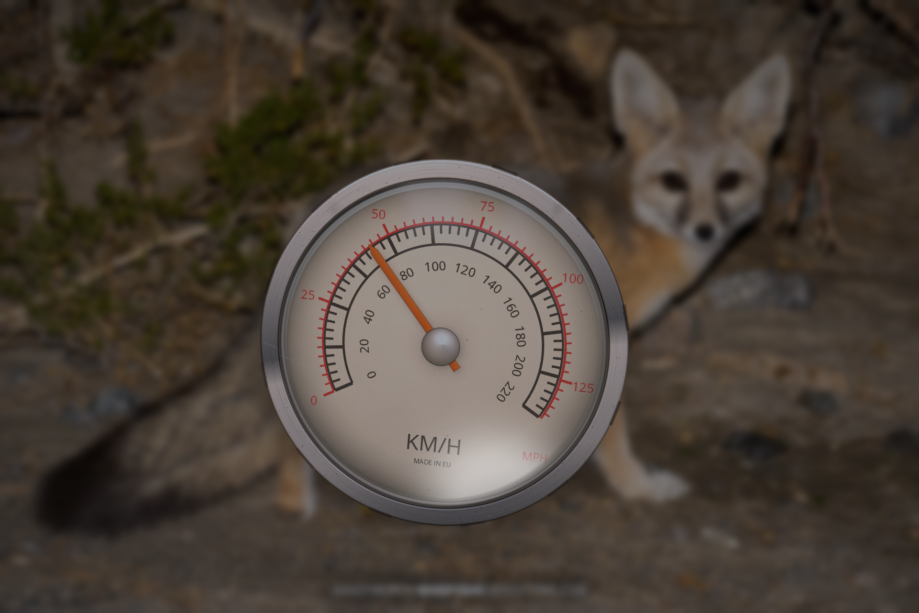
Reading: 72 km/h
